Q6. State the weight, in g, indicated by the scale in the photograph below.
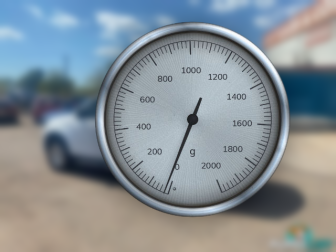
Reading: 20 g
